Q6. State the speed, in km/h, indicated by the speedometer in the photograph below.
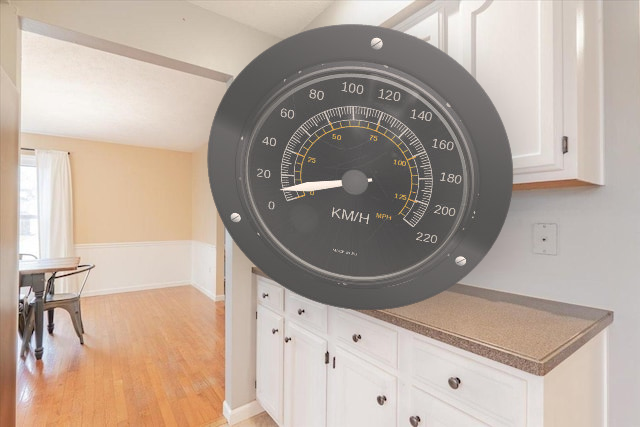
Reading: 10 km/h
